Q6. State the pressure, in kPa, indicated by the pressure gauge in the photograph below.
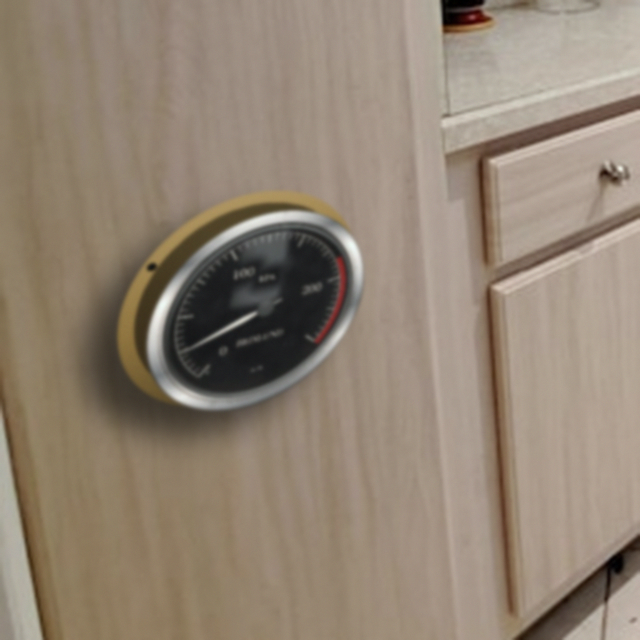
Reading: 25 kPa
